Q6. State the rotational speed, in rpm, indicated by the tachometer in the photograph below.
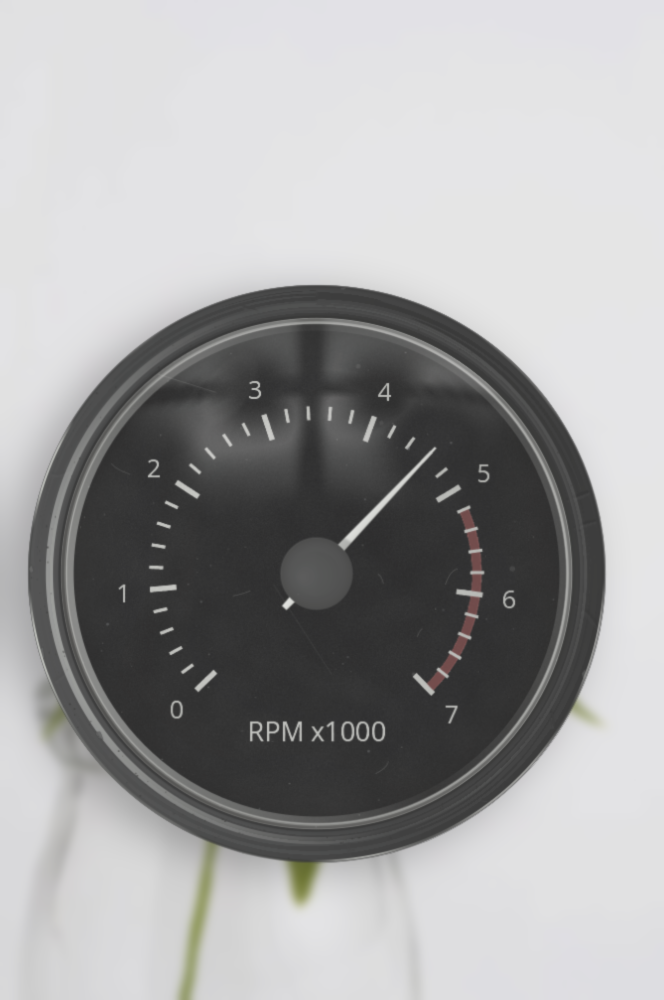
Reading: 4600 rpm
